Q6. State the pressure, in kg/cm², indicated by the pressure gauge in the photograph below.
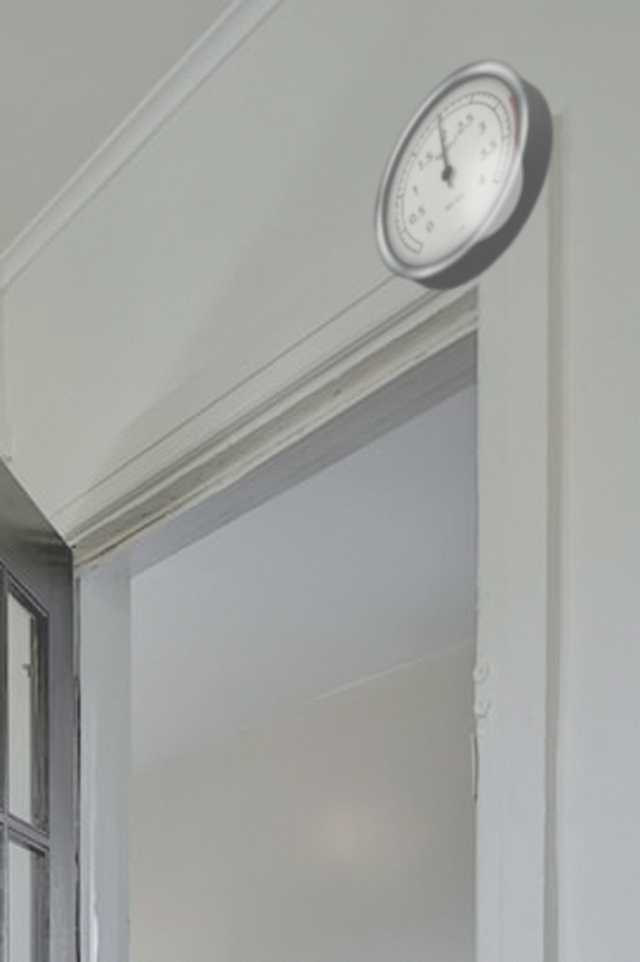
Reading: 2 kg/cm²
